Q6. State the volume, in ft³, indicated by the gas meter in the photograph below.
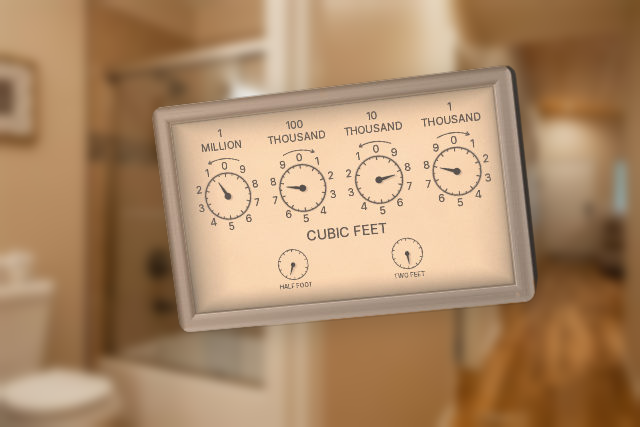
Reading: 77800 ft³
